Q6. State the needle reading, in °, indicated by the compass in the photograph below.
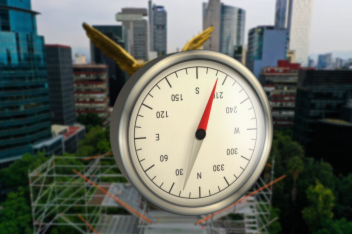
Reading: 200 °
